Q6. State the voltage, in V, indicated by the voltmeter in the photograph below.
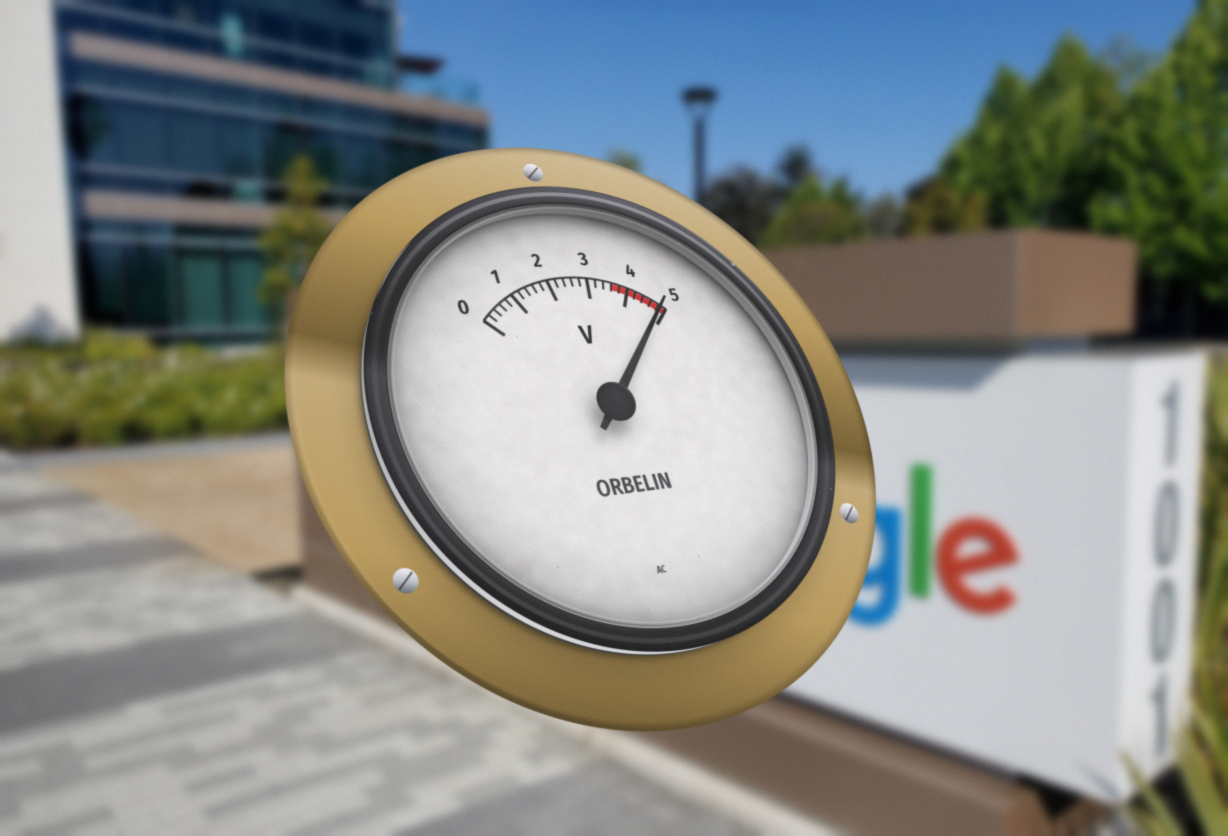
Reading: 4.8 V
